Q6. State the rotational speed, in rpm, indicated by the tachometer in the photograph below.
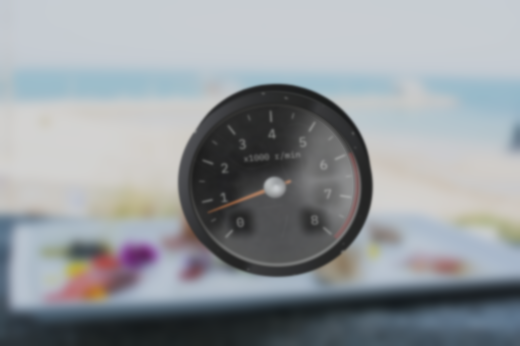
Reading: 750 rpm
